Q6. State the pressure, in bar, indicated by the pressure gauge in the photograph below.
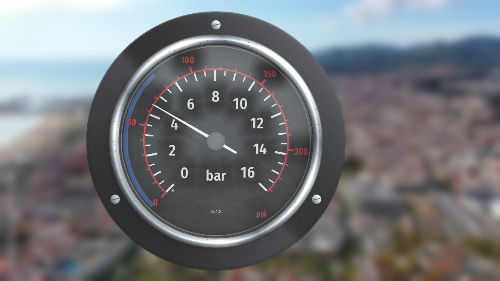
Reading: 4.5 bar
